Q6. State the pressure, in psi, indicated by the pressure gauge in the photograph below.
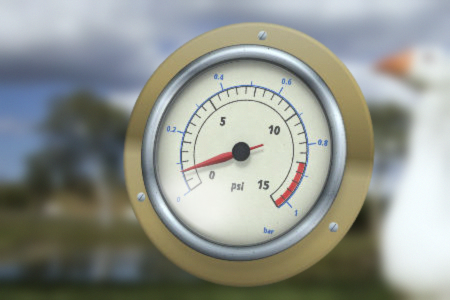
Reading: 1 psi
